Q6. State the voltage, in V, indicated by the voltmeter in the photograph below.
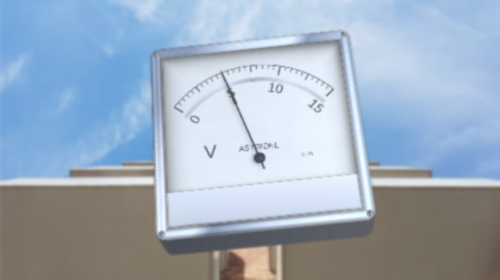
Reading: 5 V
